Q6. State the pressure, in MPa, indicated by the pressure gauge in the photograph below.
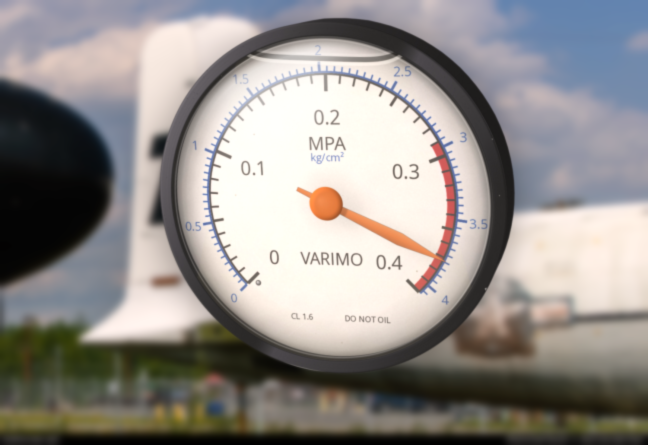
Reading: 0.37 MPa
